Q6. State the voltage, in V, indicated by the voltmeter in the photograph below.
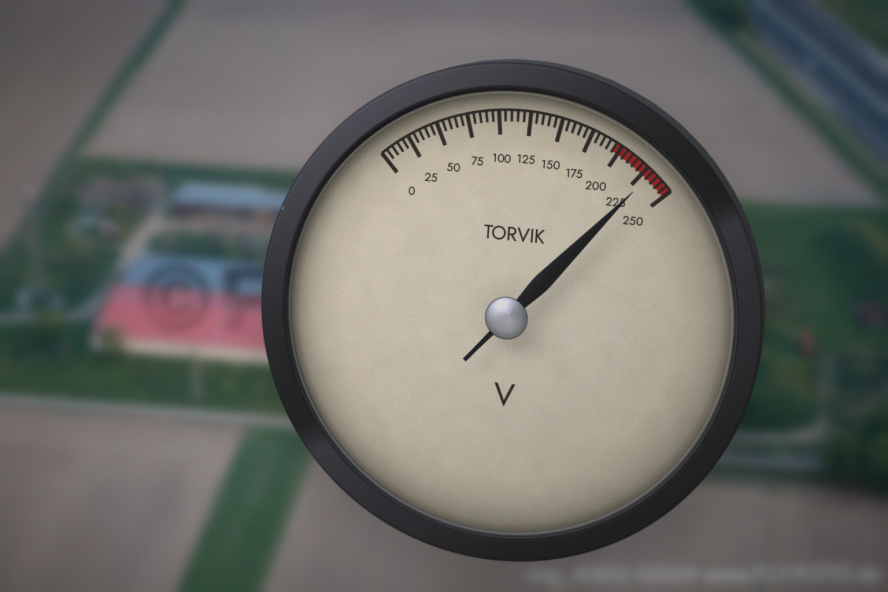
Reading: 230 V
